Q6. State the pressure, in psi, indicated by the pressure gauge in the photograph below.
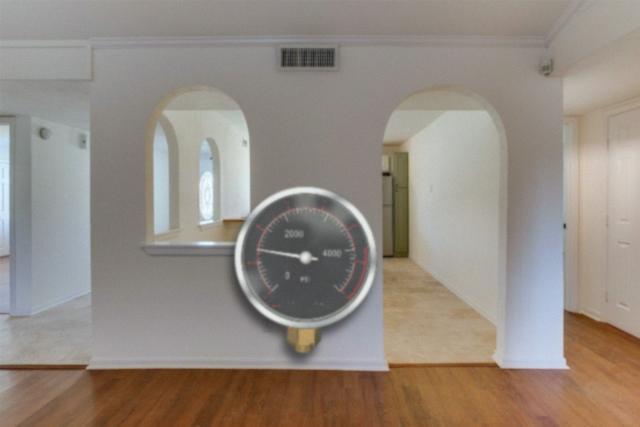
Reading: 1000 psi
